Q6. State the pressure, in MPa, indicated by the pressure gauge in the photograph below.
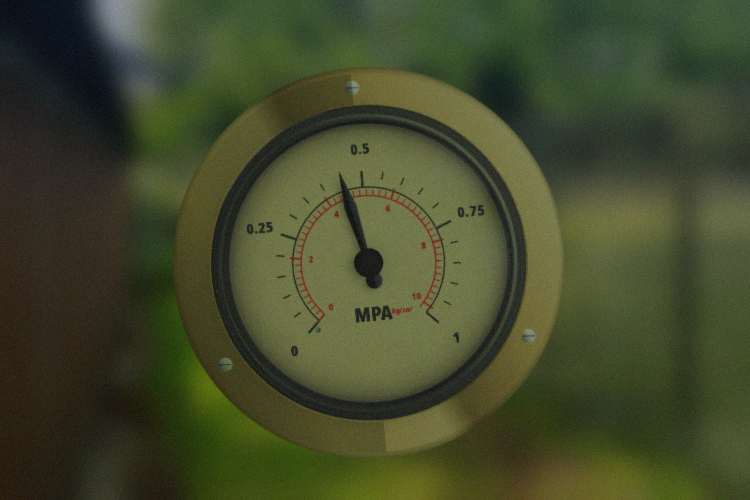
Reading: 0.45 MPa
